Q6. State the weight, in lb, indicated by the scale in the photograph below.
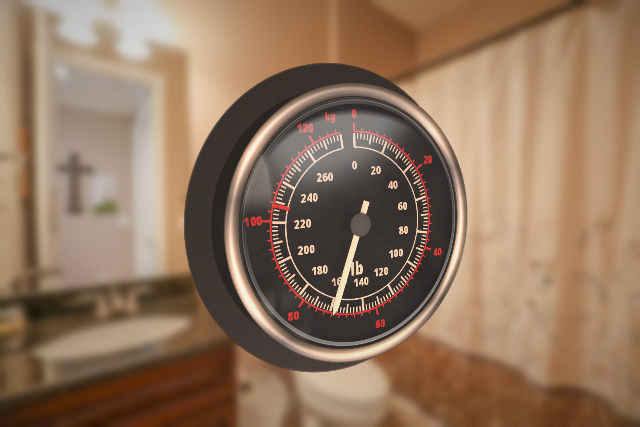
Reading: 160 lb
